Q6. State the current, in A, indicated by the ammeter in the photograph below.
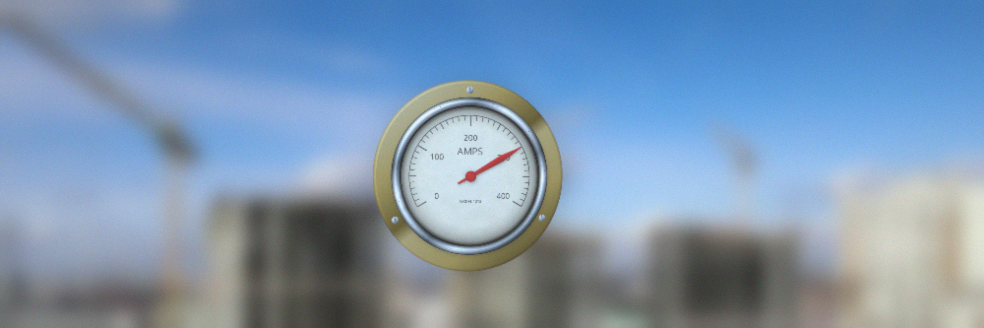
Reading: 300 A
